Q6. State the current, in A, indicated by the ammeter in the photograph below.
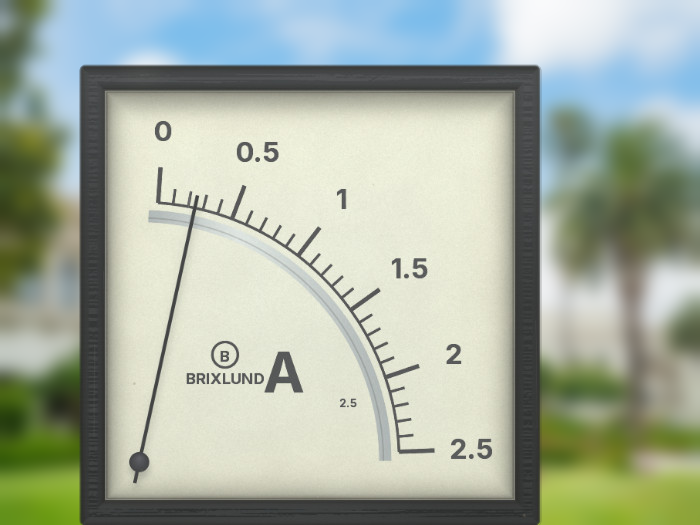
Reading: 0.25 A
